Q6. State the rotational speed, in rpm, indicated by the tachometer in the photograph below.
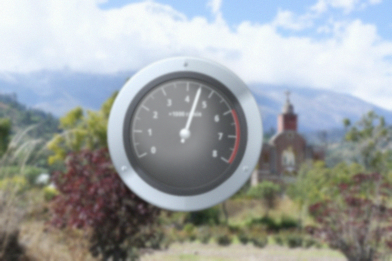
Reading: 4500 rpm
